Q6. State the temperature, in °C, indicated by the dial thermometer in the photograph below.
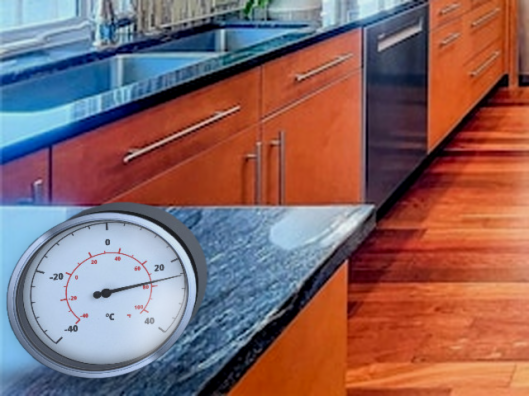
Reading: 24 °C
